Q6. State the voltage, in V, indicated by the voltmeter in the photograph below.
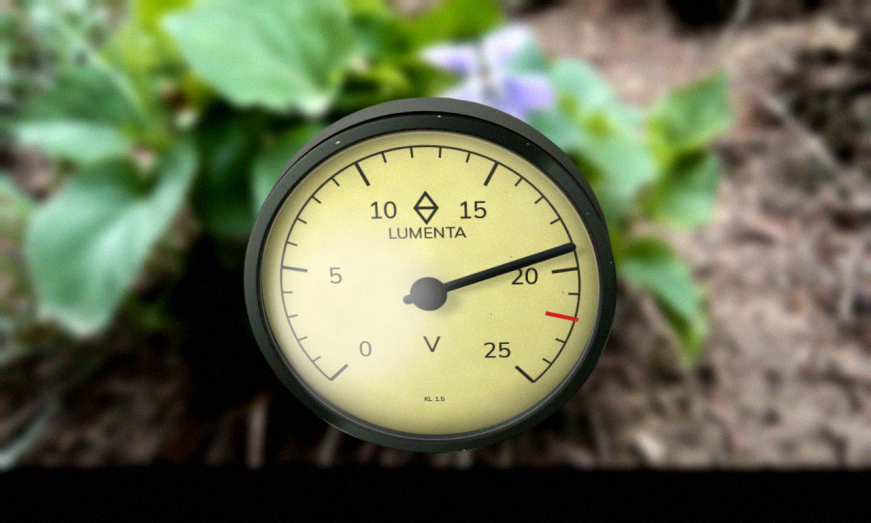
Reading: 19 V
